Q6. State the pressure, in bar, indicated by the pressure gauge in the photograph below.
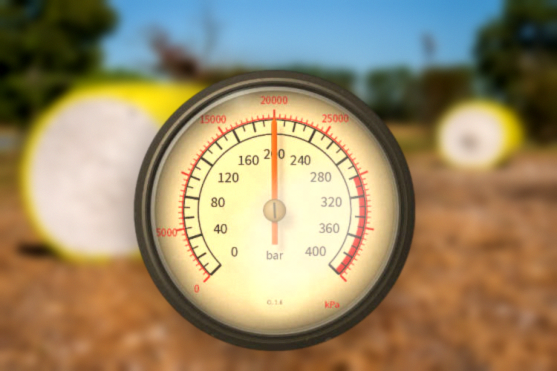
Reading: 200 bar
